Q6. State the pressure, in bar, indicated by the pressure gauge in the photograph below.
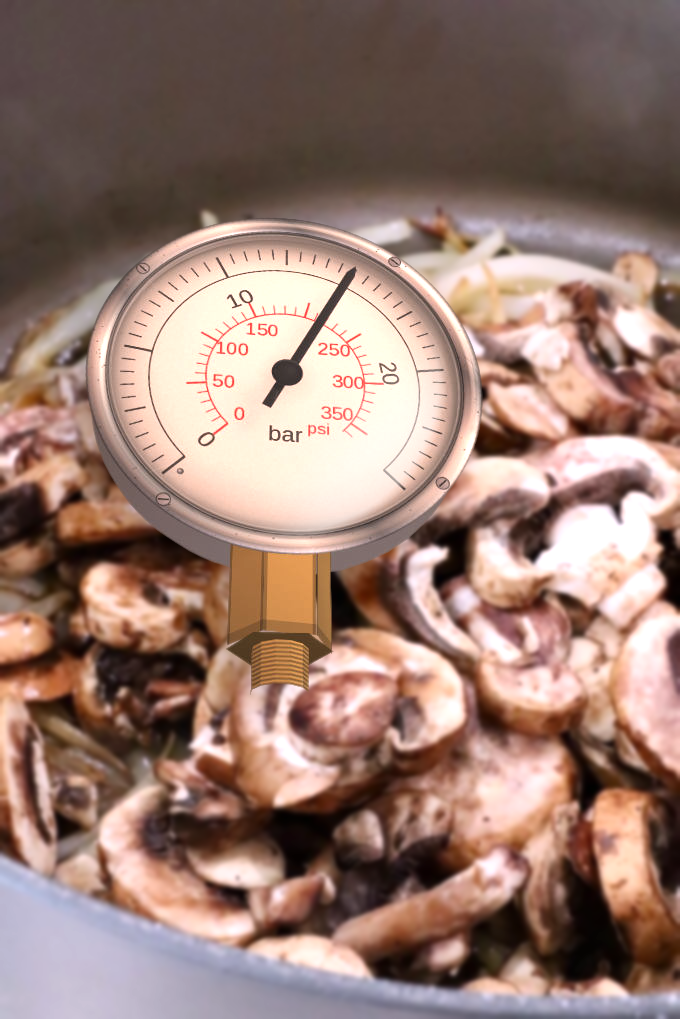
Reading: 15 bar
